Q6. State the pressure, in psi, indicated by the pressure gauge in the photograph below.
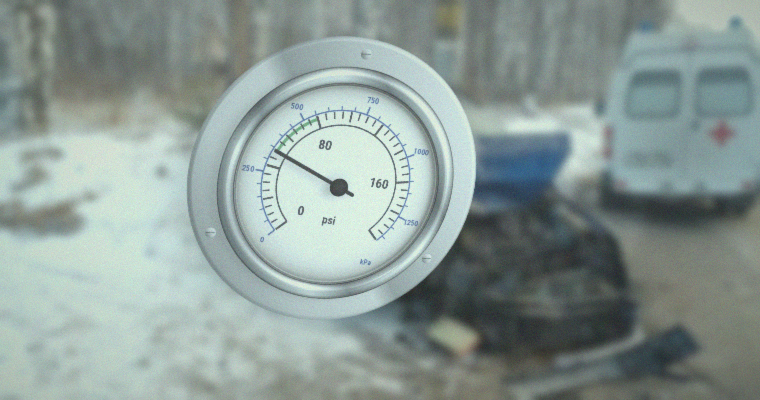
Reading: 50 psi
